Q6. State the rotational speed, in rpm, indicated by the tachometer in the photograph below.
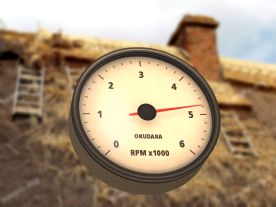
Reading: 4800 rpm
